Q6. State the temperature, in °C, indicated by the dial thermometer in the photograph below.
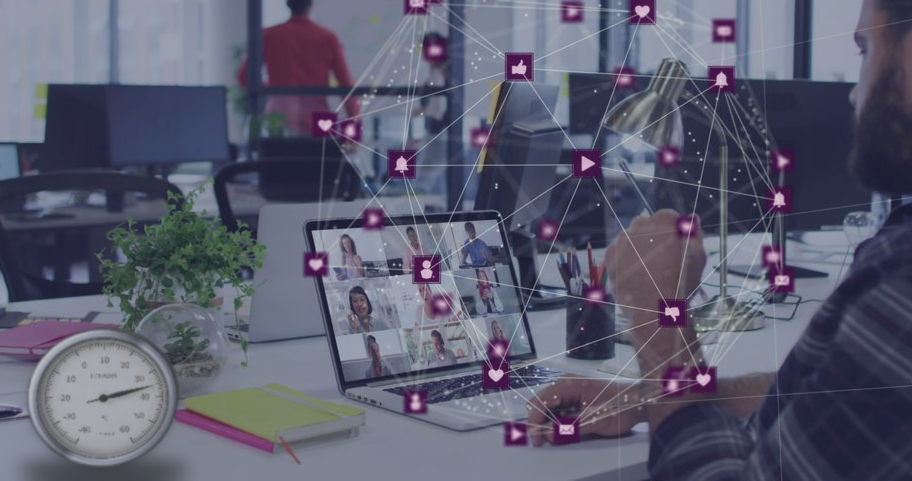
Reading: 35 °C
